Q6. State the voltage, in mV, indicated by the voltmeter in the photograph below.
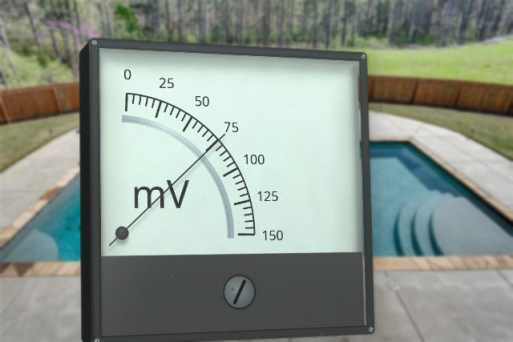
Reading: 75 mV
